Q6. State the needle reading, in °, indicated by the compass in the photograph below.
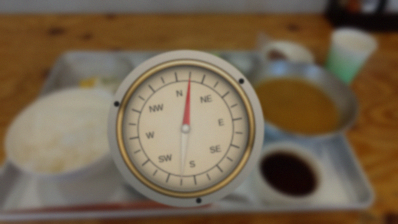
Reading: 15 °
